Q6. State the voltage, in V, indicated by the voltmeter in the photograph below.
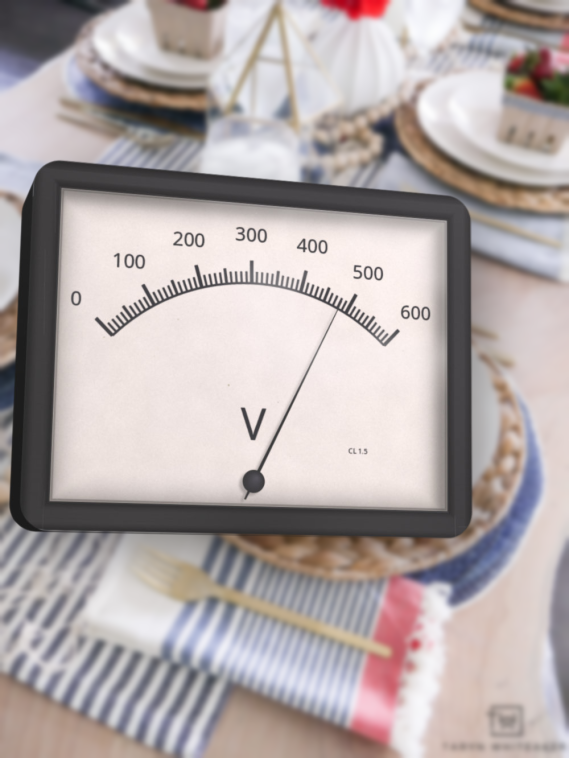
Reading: 480 V
